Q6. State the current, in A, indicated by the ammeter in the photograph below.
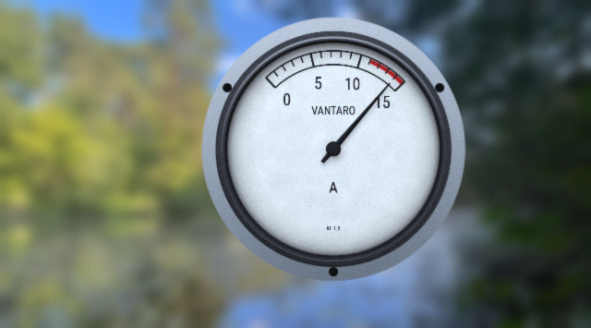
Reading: 14 A
